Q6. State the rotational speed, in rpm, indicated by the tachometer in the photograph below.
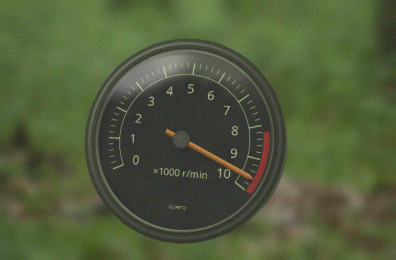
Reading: 9600 rpm
